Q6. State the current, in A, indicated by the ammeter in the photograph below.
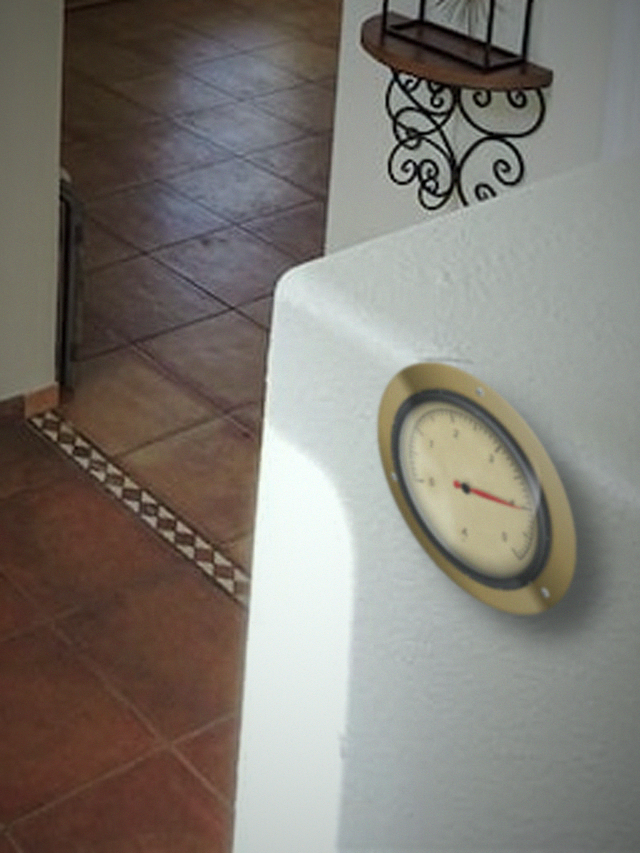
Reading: 4 A
